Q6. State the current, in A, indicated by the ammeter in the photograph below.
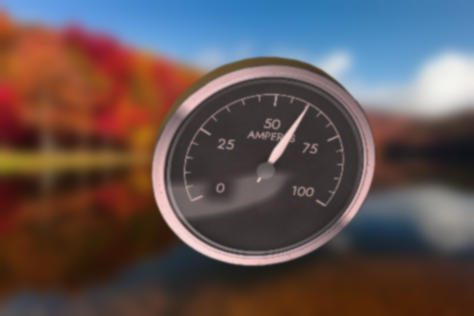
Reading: 60 A
